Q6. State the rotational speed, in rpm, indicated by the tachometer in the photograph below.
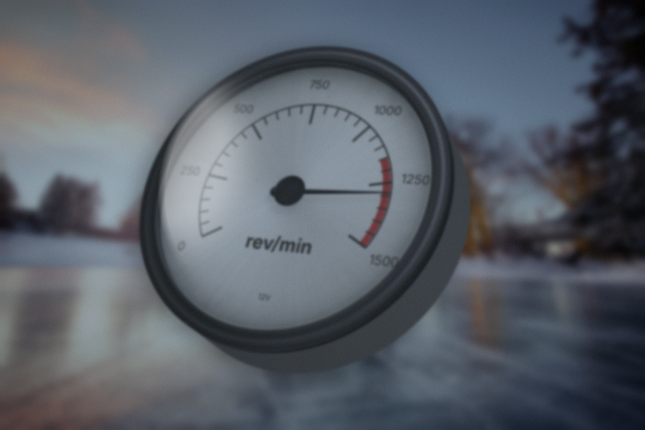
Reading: 1300 rpm
